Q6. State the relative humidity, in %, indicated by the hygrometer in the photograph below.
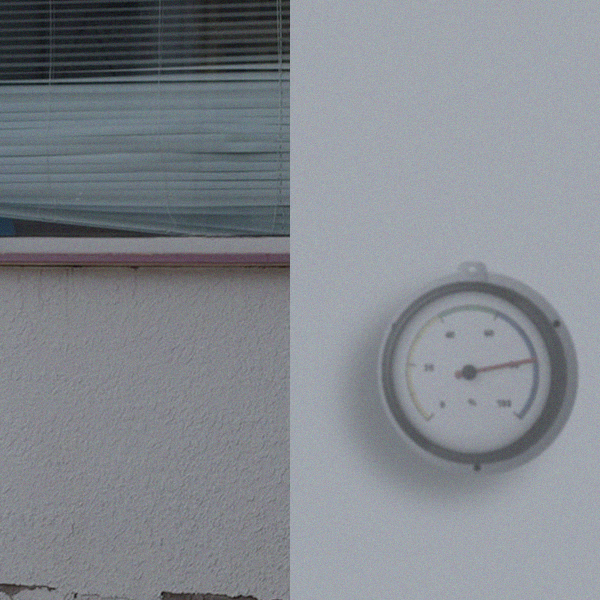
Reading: 80 %
